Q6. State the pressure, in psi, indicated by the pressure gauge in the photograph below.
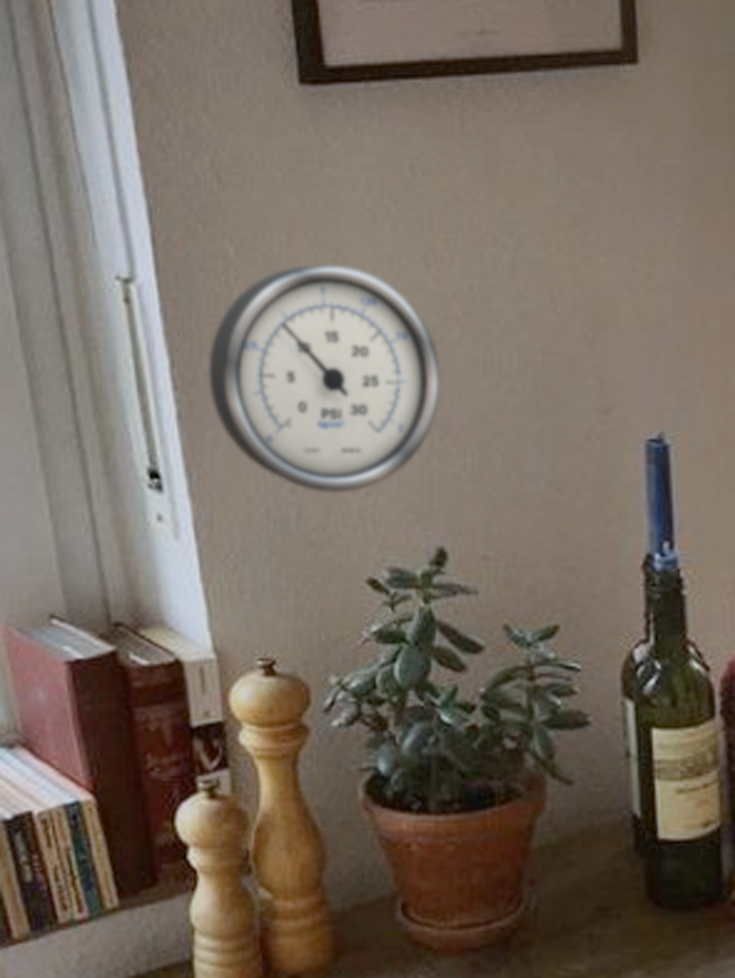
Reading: 10 psi
